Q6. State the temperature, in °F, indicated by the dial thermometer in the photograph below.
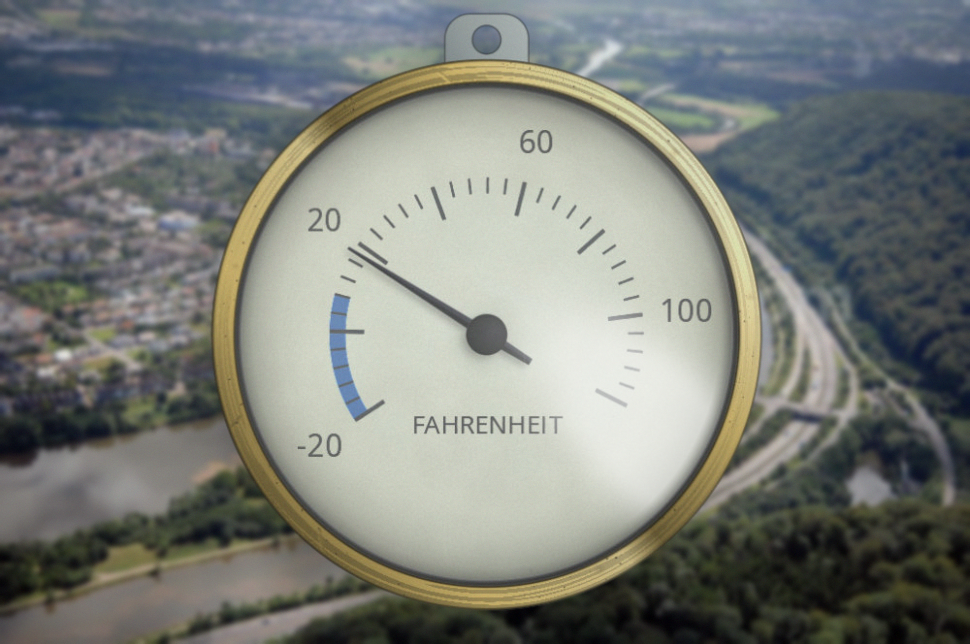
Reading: 18 °F
